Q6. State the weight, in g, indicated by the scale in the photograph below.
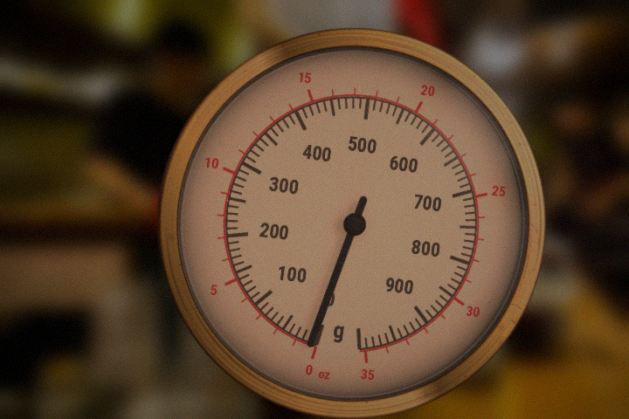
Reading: 10 g
